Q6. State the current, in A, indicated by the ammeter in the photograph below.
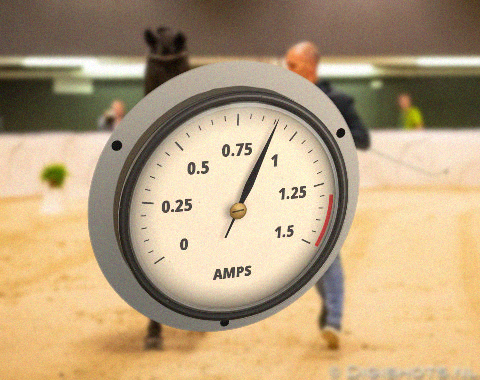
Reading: 0.9 A
